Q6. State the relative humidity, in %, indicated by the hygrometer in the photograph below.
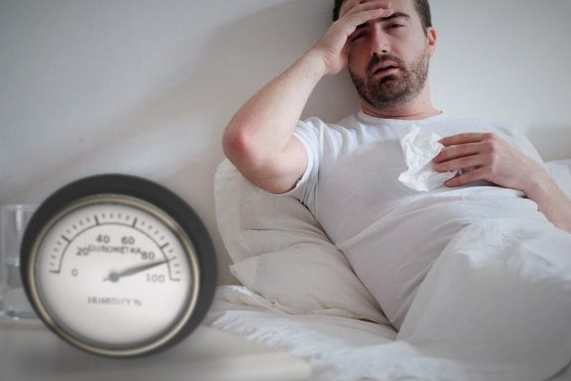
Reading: 88 %
